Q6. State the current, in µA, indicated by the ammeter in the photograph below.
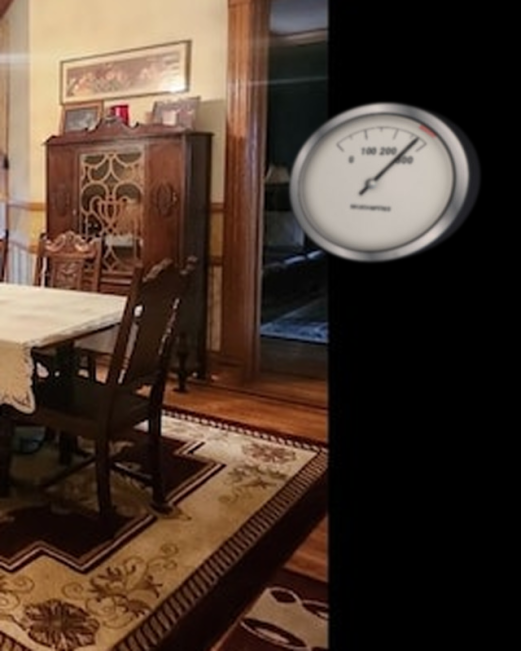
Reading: 275 µA
